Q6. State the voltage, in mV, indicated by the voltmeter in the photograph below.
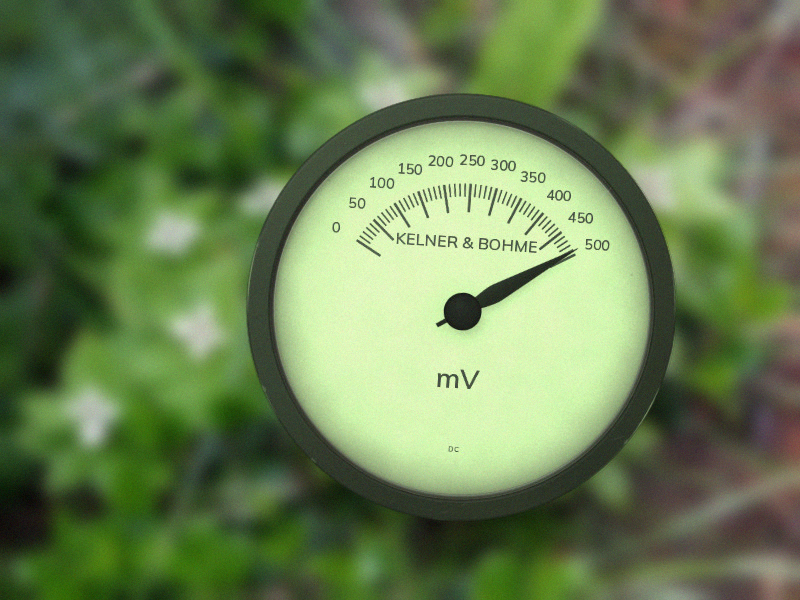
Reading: 490 mV
